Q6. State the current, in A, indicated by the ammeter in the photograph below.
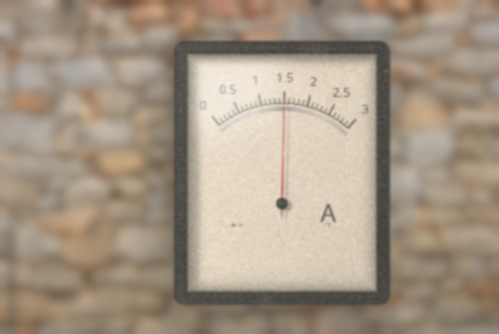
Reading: 1.5 A
